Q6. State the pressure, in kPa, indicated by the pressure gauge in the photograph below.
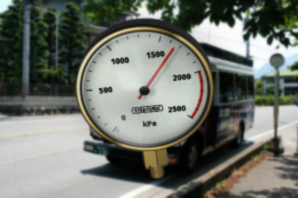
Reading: 1650 kPa
